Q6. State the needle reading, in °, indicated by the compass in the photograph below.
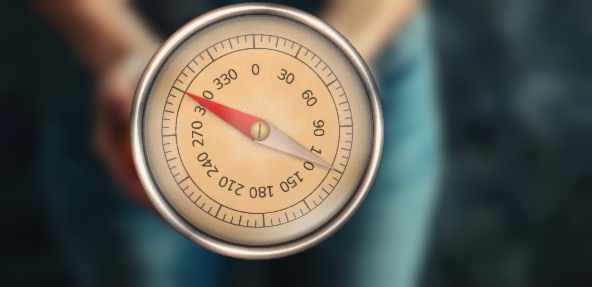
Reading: 300 °
